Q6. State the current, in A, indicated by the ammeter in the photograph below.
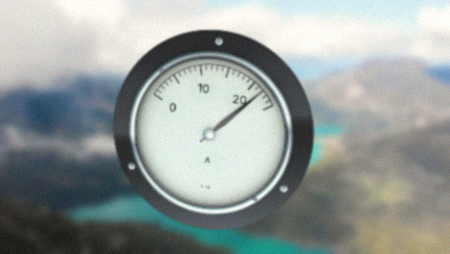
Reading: 22 A
